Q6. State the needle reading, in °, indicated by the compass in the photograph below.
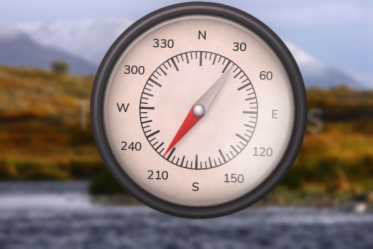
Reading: 215 °
